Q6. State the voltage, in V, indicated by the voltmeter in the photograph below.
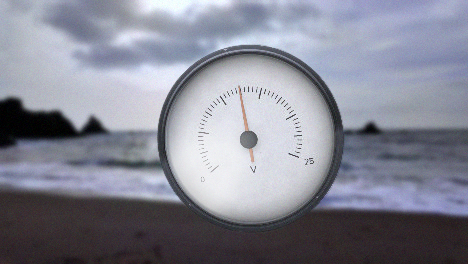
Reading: 12.5 V
